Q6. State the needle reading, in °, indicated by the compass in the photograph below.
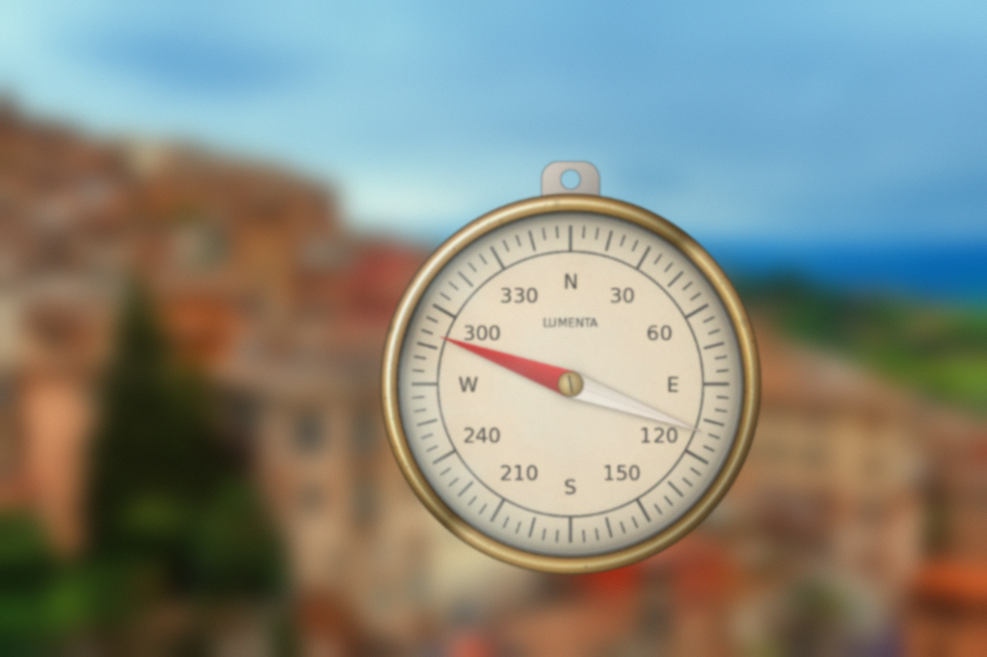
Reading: 290 °
